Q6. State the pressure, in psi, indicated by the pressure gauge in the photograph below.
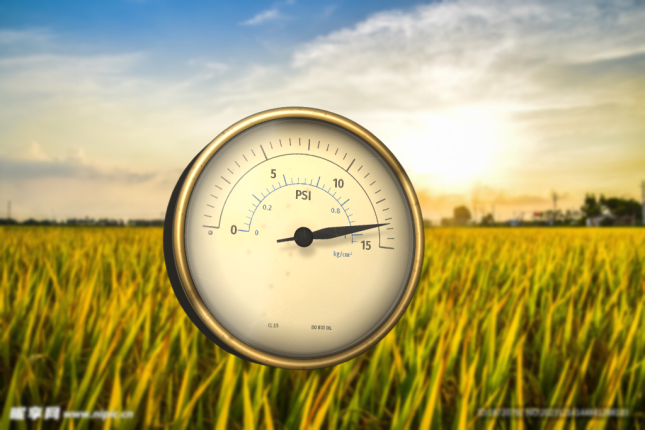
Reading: 13.75 psi
